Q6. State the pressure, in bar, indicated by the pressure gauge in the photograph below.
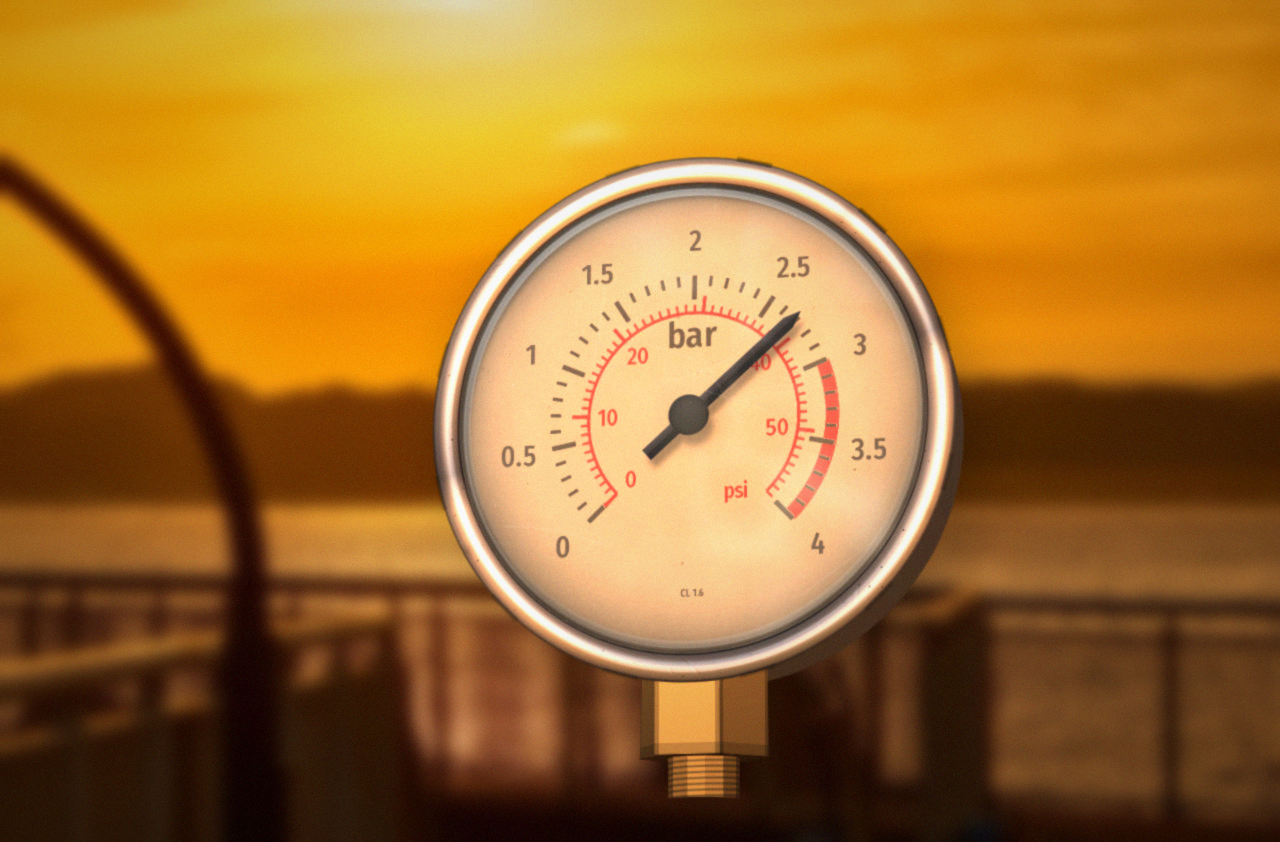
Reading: 2.7 bar
